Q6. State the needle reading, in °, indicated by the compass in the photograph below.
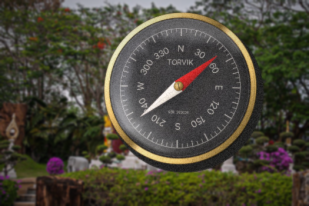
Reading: 50 °
